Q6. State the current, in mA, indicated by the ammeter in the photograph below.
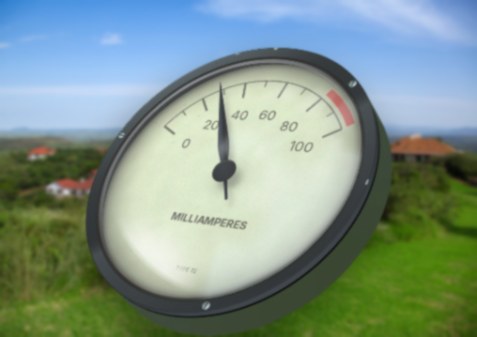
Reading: 30 mA
